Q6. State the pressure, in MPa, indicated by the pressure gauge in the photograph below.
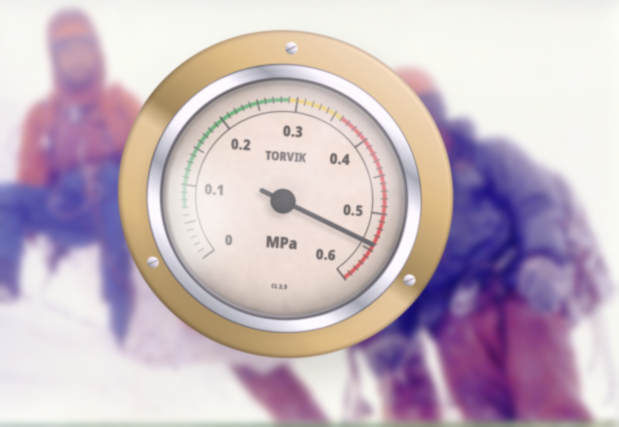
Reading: 0.54 MPa
